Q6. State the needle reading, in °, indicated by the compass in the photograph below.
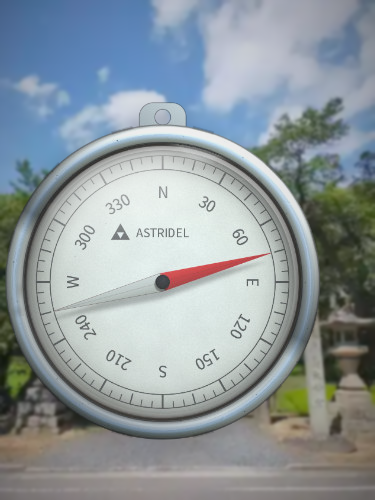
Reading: 75 °
